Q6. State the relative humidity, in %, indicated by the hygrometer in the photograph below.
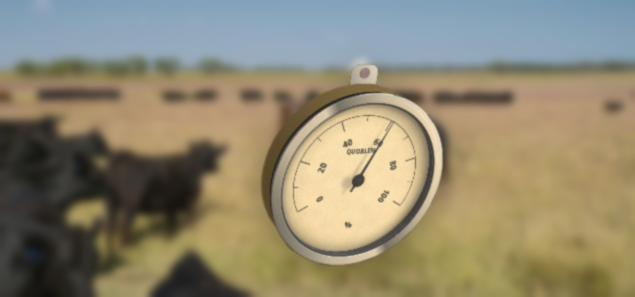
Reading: 60 %
